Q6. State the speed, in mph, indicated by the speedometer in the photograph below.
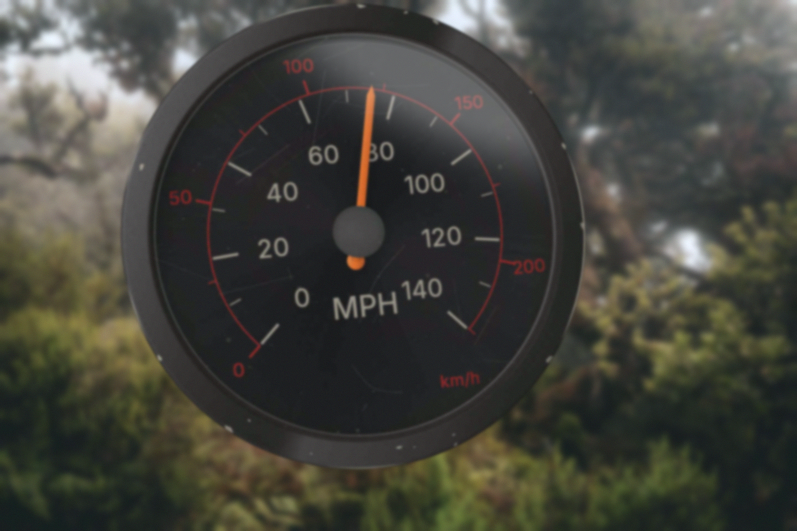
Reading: 75 mph
